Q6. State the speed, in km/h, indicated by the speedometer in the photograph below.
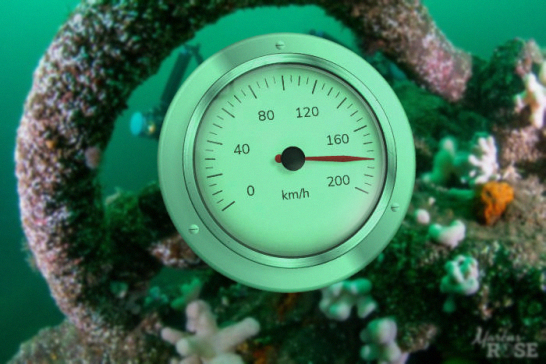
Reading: 180 km/h
